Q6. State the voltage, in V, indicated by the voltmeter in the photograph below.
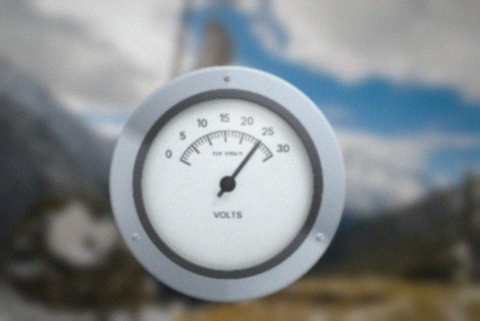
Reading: 25 V
